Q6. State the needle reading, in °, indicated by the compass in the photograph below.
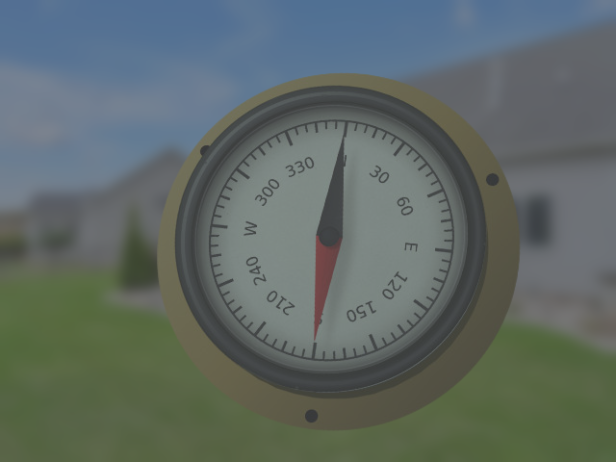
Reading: 180 °
